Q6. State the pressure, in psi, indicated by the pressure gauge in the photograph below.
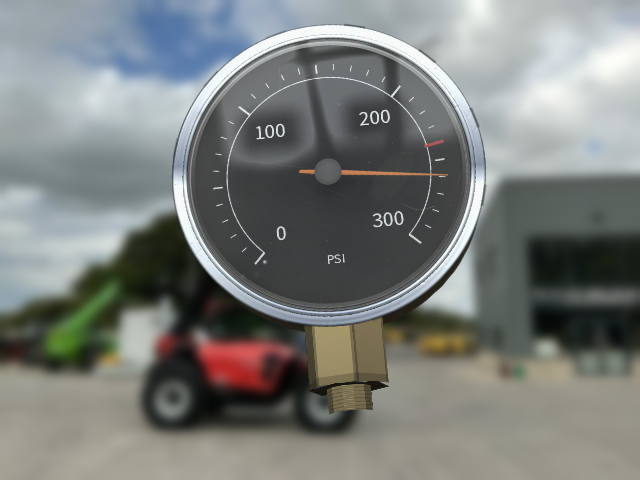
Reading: 260 psi
